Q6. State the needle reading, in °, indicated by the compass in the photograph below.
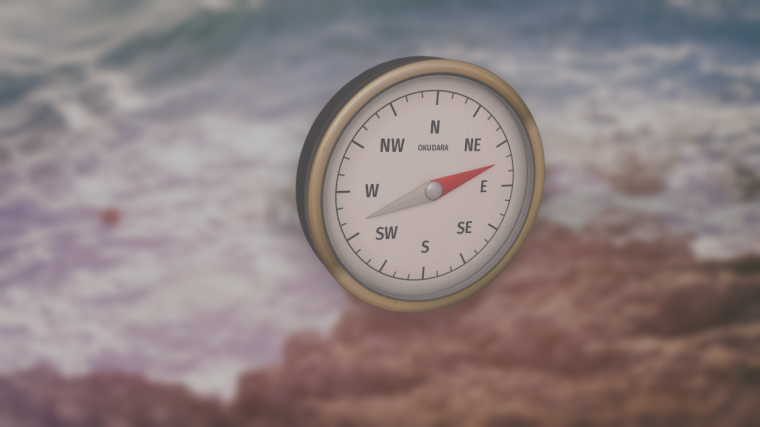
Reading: 70 °
